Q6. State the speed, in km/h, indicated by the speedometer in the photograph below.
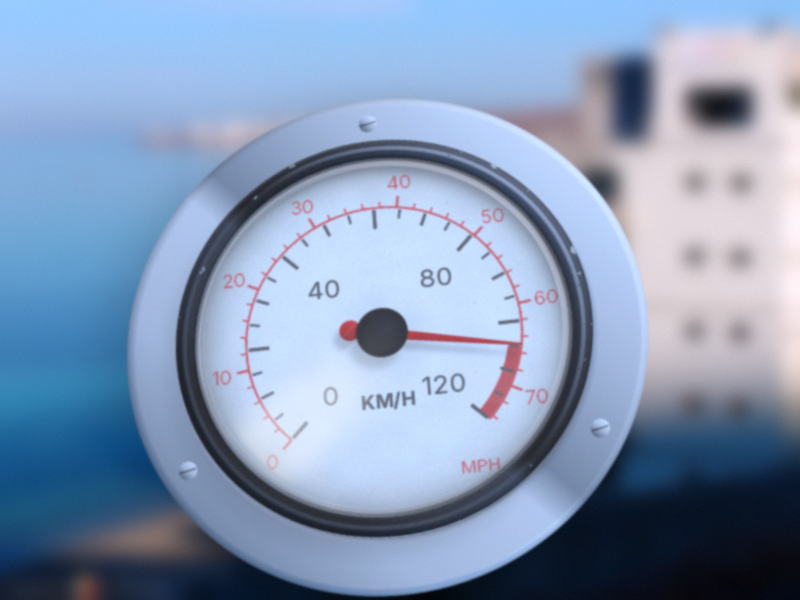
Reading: 105 km/h
